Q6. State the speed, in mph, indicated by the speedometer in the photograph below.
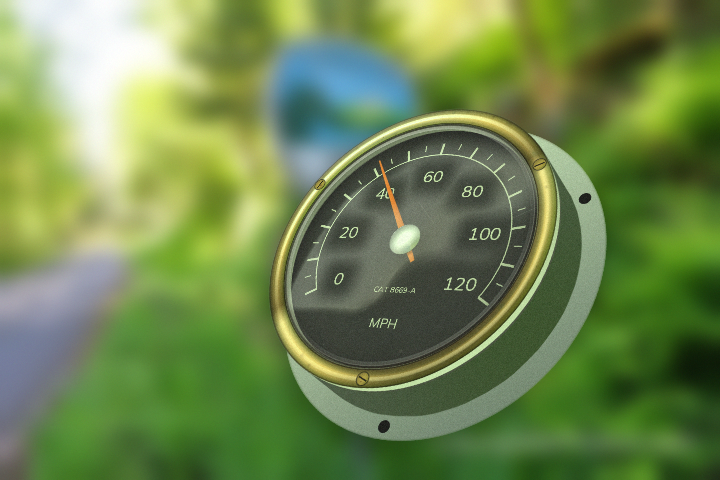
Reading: 42.5 mph
